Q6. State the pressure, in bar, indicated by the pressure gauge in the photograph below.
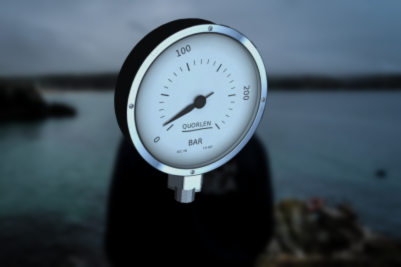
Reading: 10 bar
